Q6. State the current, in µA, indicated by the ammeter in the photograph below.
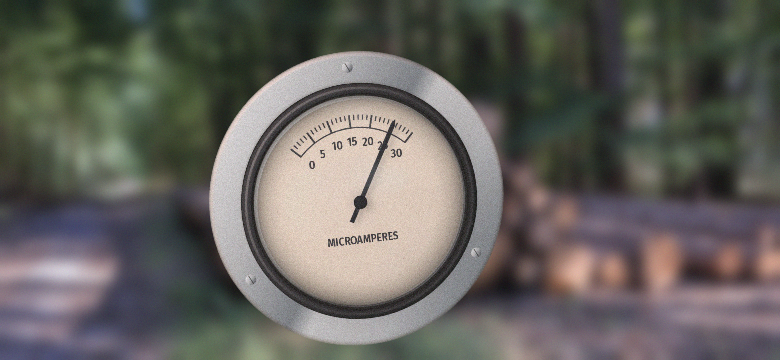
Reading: 25 µA
